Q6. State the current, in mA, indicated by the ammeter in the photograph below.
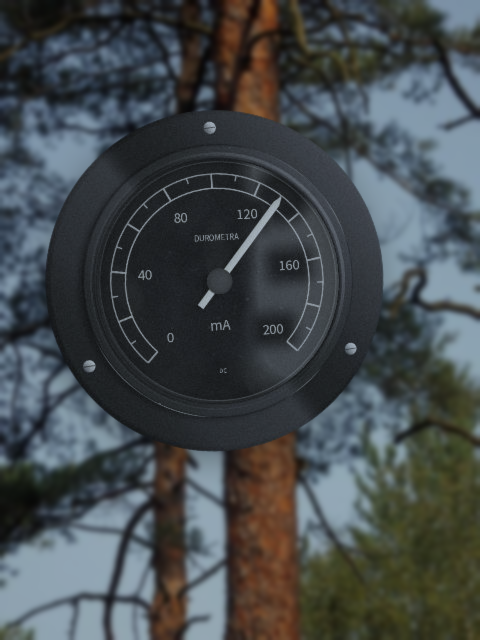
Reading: 130 mA
